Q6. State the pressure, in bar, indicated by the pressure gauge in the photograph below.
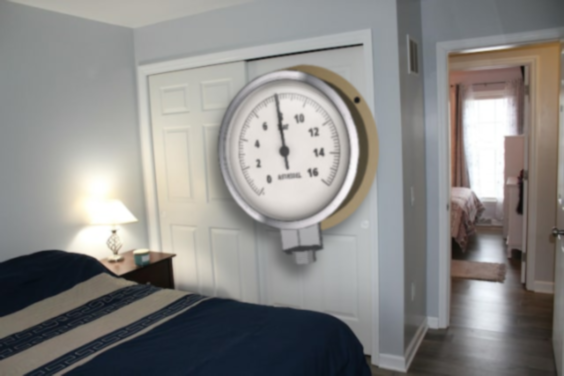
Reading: 8 bar
